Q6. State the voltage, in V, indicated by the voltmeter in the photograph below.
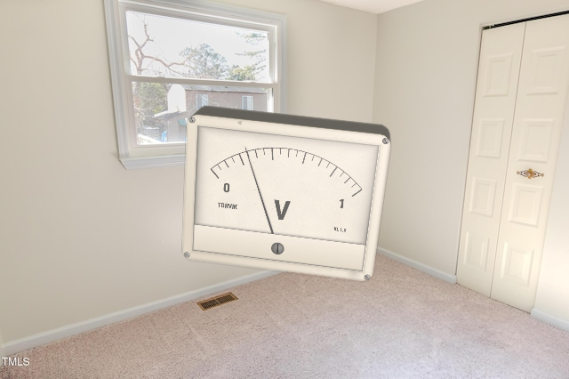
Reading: 0.25 V
